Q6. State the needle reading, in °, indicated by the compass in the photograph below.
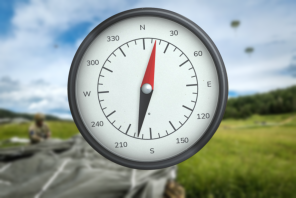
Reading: 15 °
